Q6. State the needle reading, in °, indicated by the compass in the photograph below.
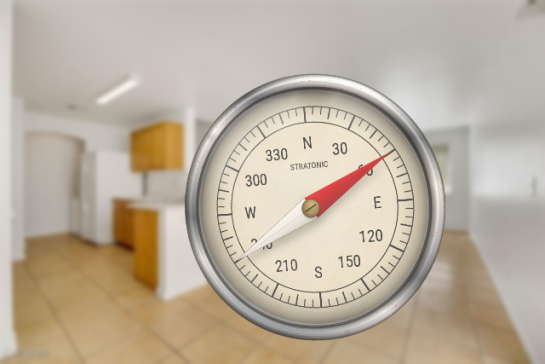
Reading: 60 °
